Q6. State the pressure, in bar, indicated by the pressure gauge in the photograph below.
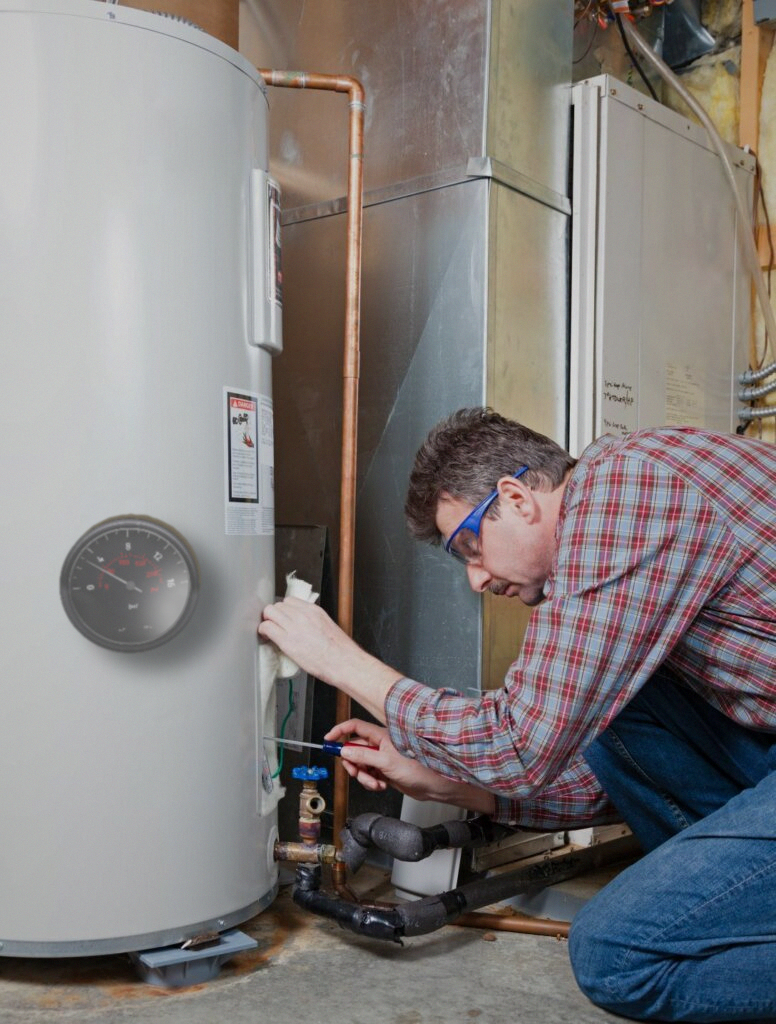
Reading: 3 bar
